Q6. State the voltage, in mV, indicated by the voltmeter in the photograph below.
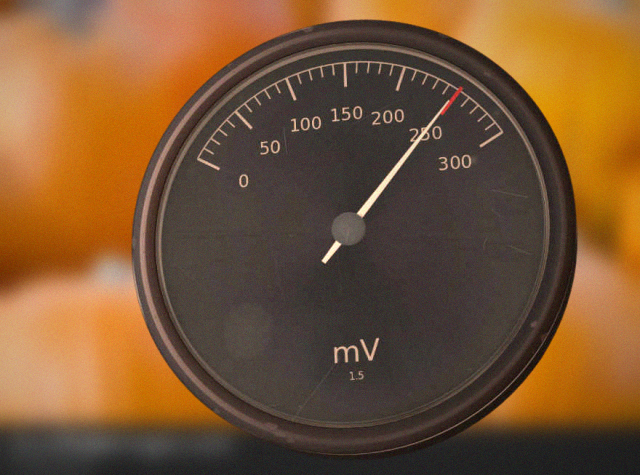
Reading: 250 mV
